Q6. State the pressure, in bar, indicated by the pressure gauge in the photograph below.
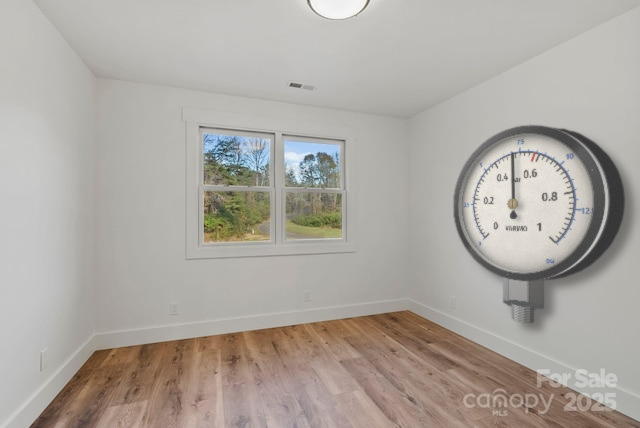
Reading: 0.5 bar
